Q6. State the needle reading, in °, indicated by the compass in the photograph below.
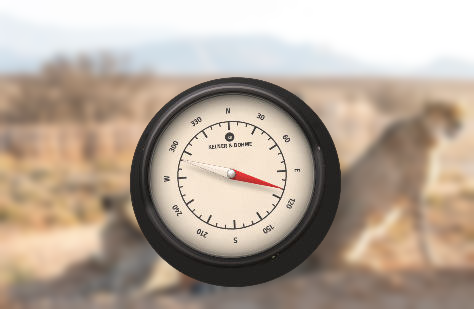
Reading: 110 °
